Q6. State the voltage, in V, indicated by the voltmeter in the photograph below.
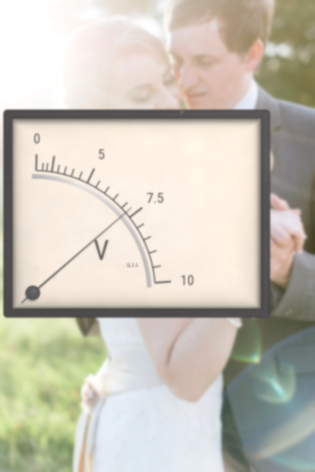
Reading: 7.25 V
